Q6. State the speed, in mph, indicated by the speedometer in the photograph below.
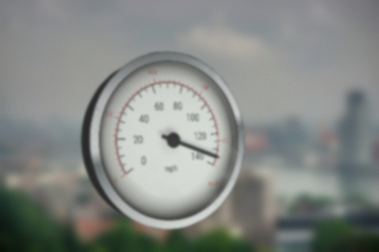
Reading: 135 mph
